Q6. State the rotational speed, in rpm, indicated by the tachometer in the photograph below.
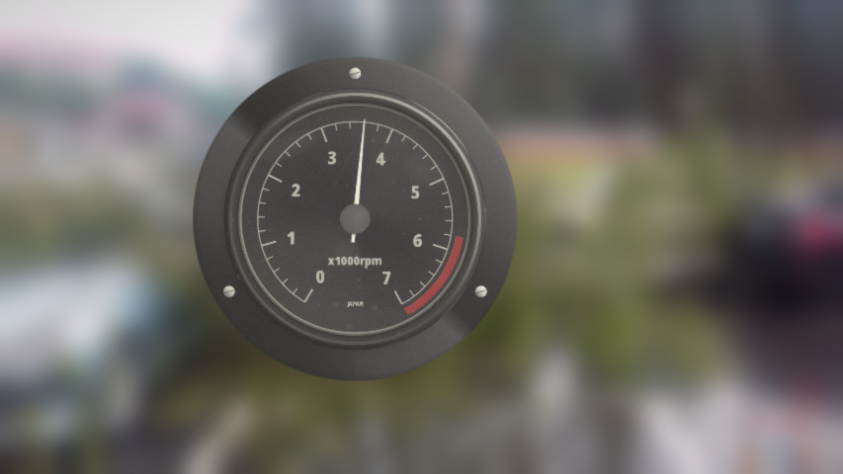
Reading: 3600 rpm
